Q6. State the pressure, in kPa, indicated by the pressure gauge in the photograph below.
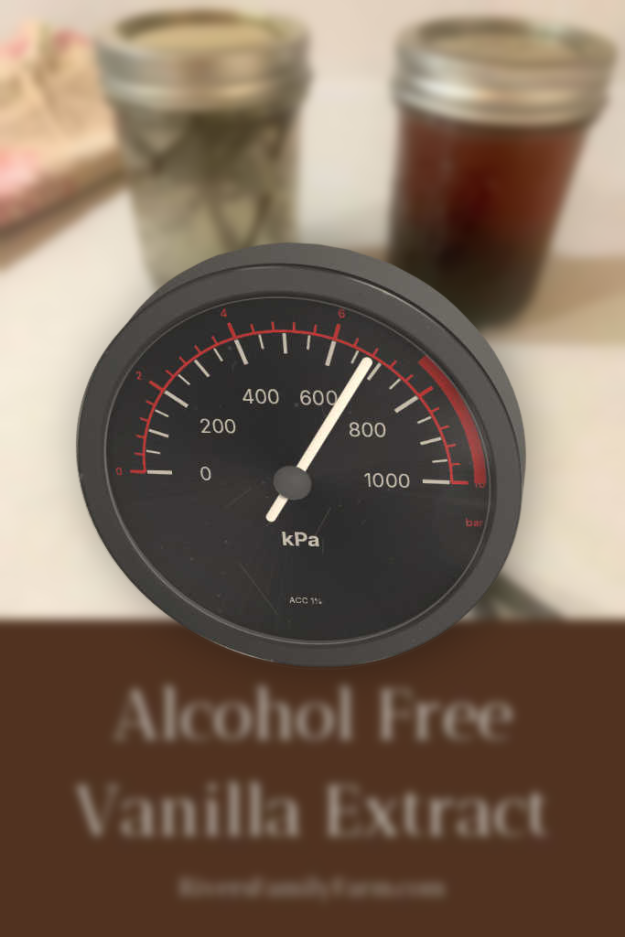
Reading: 675 kPa
